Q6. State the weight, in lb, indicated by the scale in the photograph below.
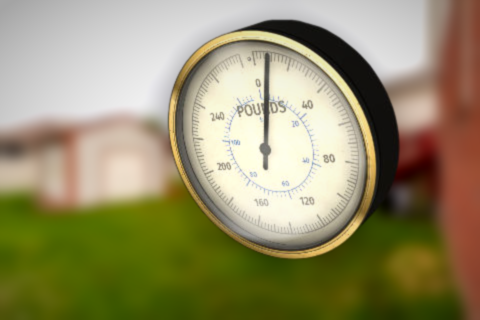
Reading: 10 lb
